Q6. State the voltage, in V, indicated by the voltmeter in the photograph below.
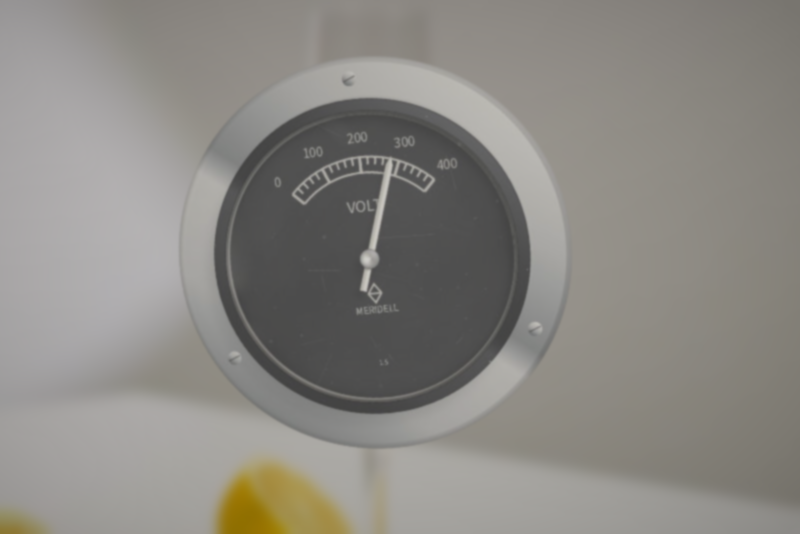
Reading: 280 V
